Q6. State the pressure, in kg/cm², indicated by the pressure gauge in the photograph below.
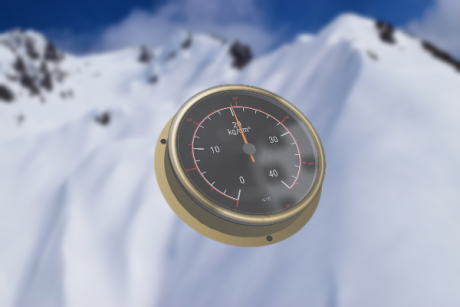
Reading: 20 kg/cm²
